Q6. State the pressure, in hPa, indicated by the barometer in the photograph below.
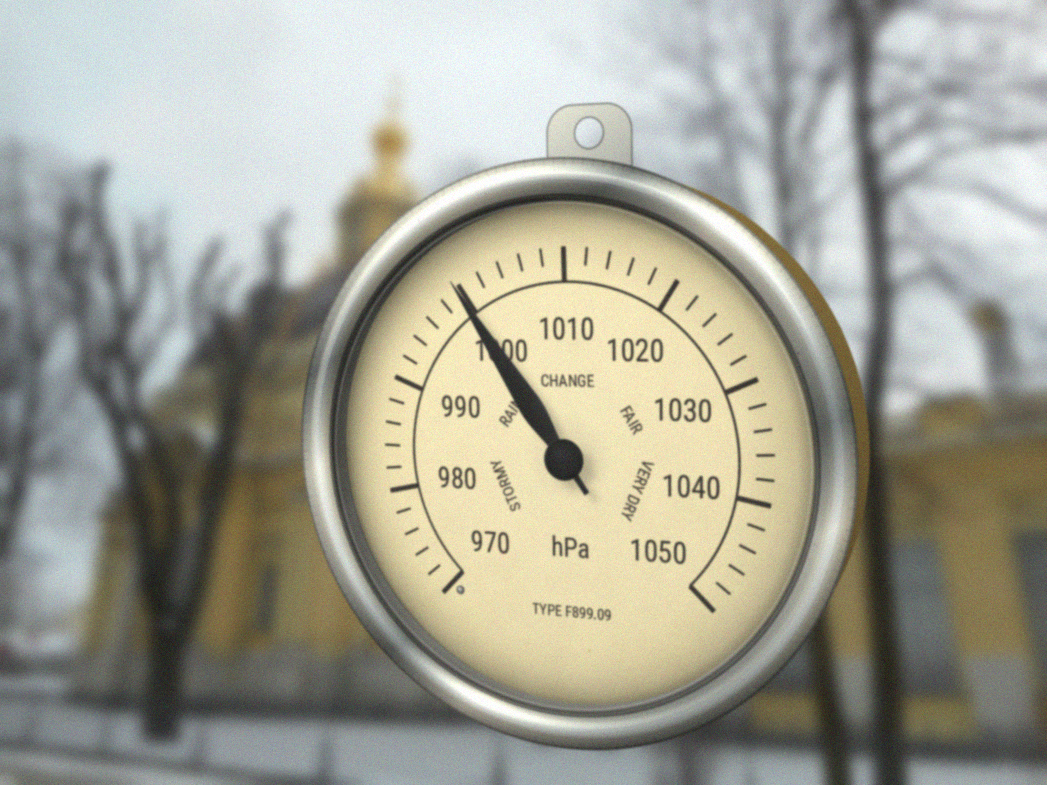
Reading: 1000 hPa
